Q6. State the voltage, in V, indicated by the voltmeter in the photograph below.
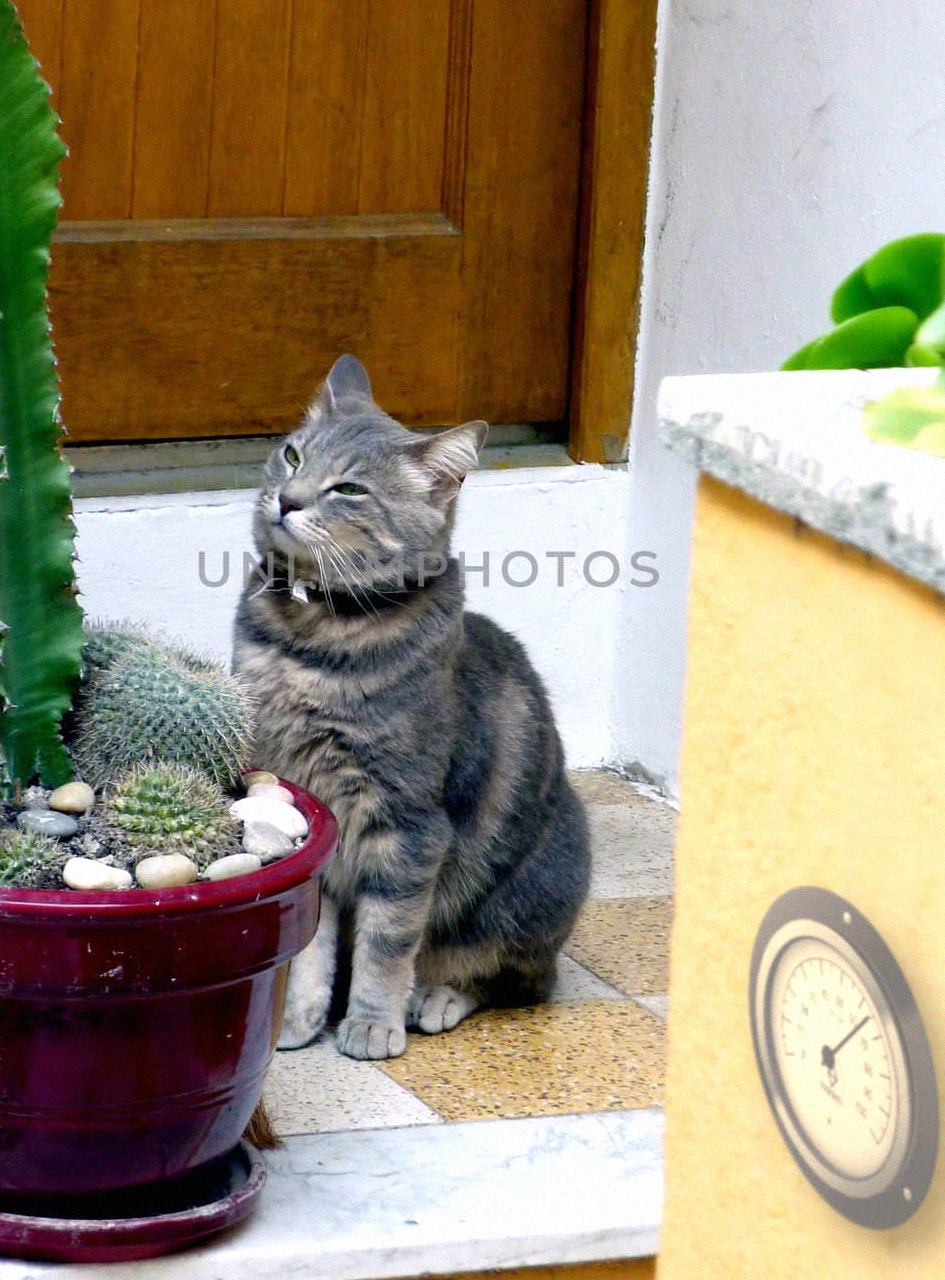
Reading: 65 V
